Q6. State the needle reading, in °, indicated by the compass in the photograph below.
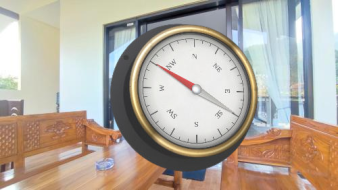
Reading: 300 °
